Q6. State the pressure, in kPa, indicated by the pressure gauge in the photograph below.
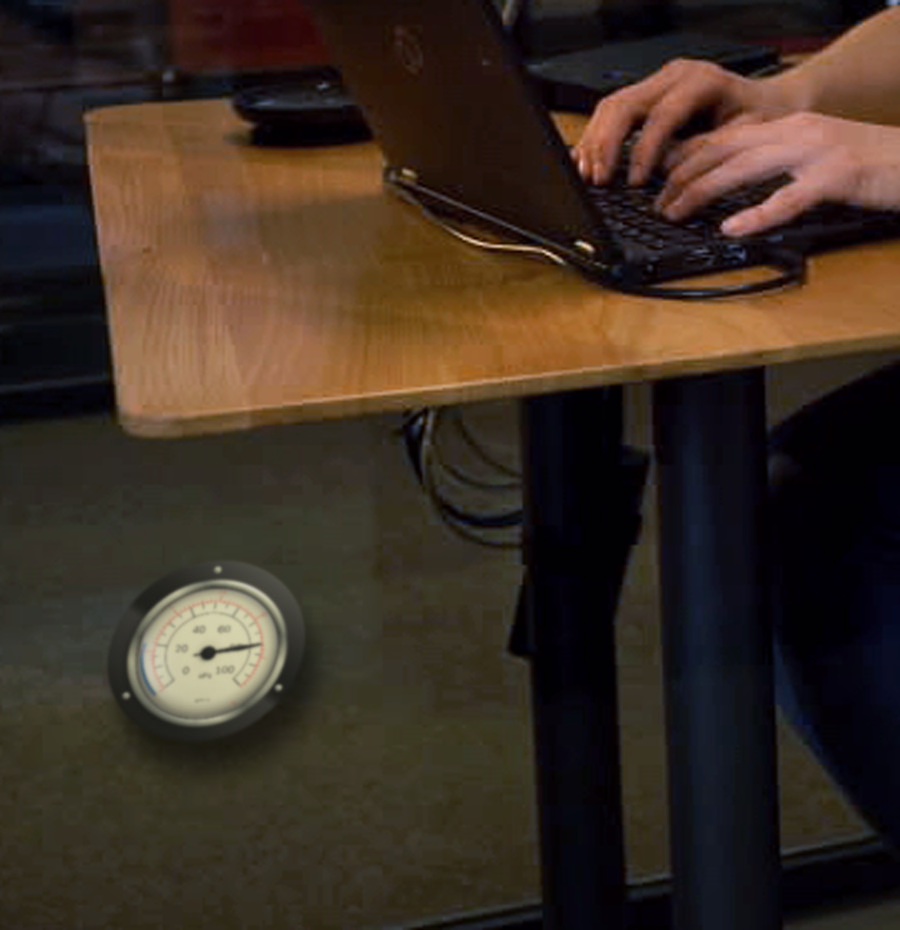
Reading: 80 kPa
